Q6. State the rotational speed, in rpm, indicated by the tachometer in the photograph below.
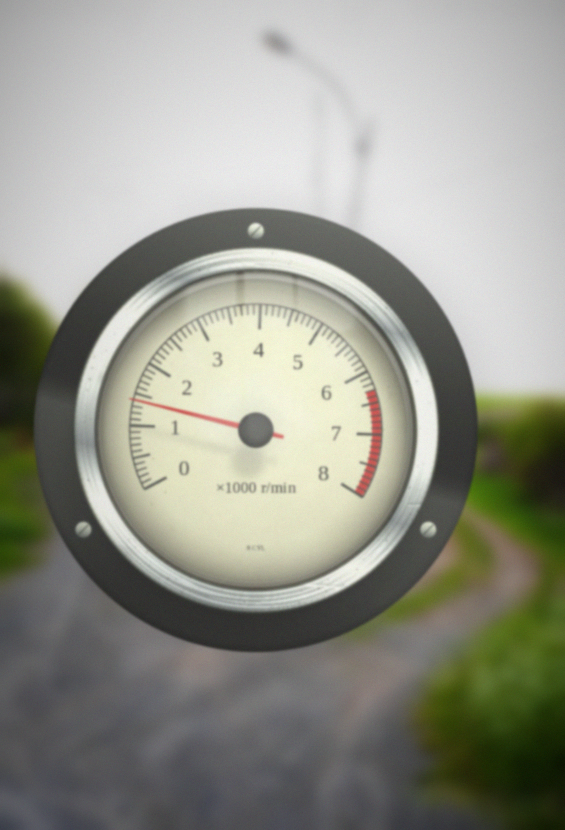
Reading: 1400 rpm
